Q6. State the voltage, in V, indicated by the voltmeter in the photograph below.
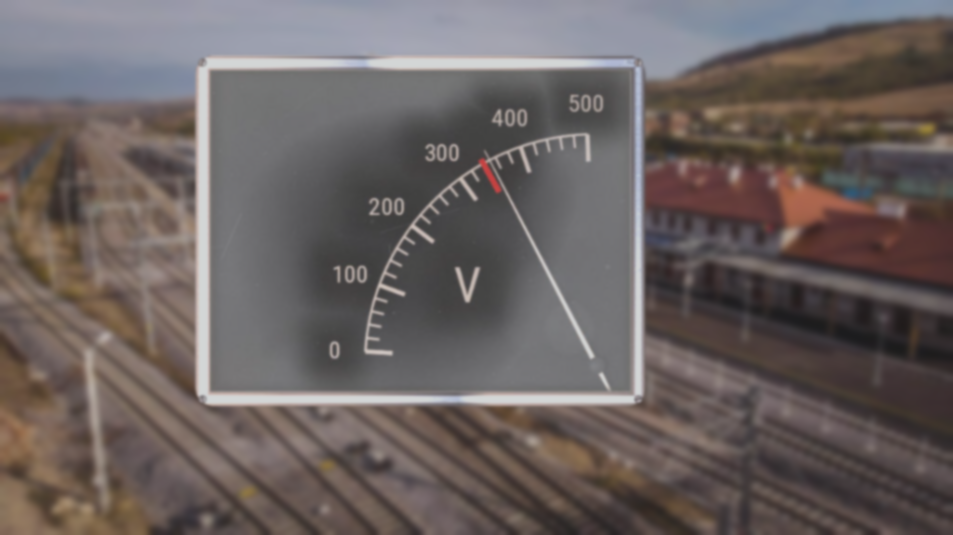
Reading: 350 V
